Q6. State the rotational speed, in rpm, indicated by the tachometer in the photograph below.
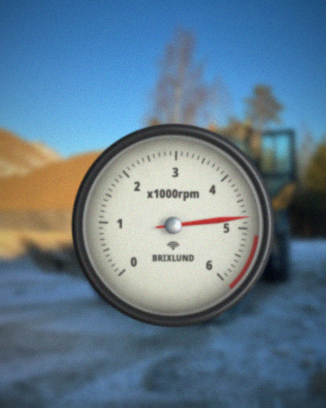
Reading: 4800 rpm
